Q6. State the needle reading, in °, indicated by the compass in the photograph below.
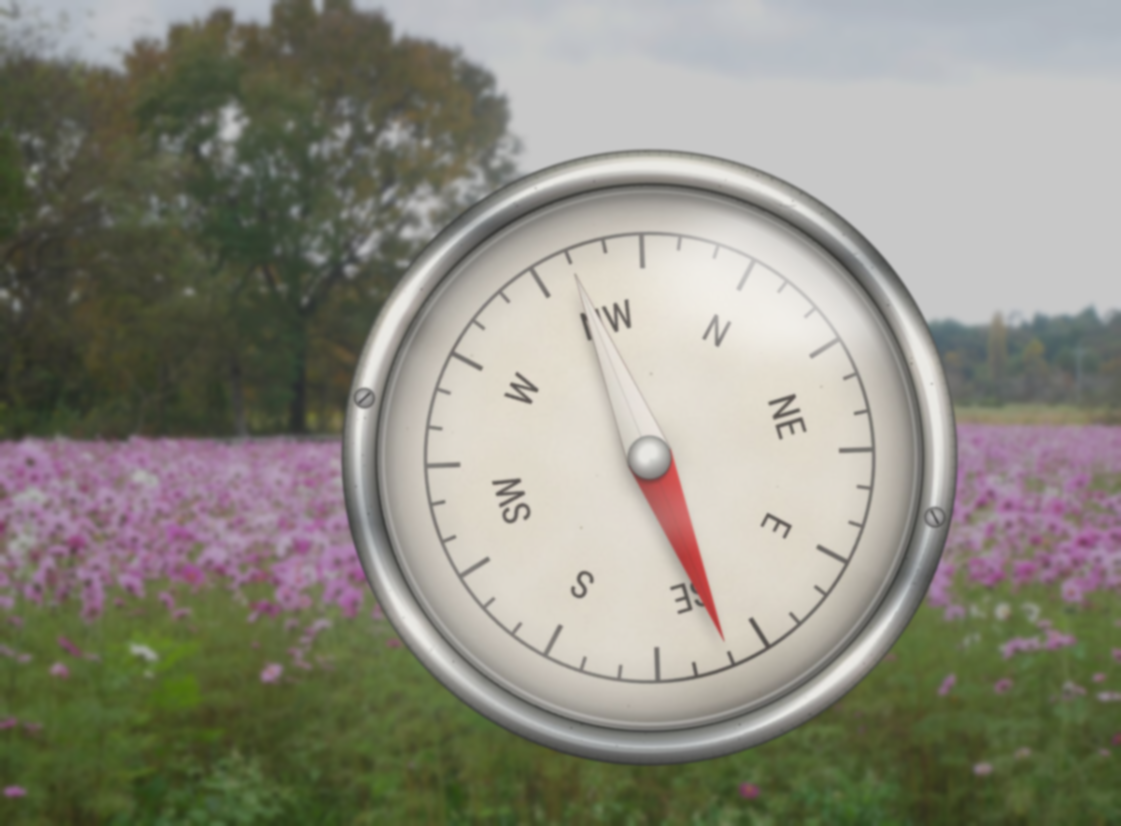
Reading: 130 °
